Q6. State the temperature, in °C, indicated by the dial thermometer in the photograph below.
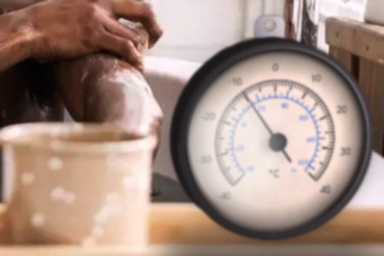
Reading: -10 °C
